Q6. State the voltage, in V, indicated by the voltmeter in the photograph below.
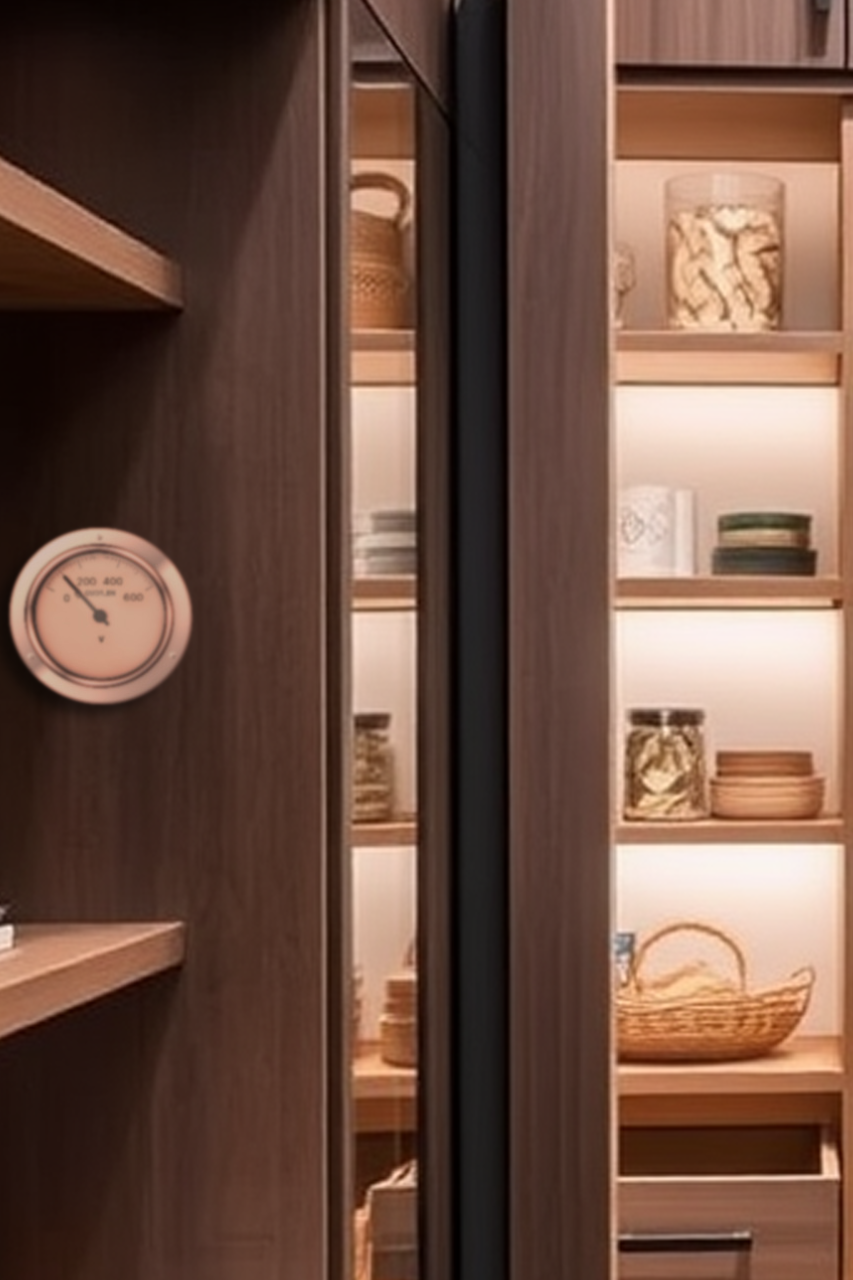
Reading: 100 V
